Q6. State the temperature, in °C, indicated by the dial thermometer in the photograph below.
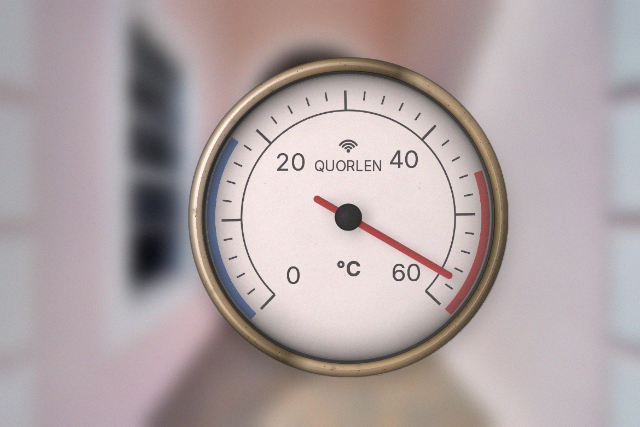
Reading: 57 °C
